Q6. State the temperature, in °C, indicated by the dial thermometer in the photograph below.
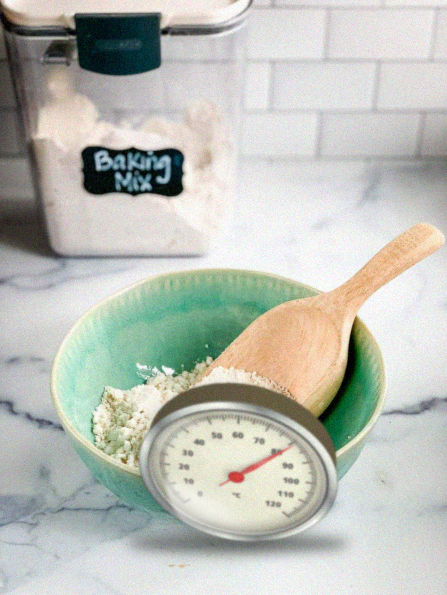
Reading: 80 °C
